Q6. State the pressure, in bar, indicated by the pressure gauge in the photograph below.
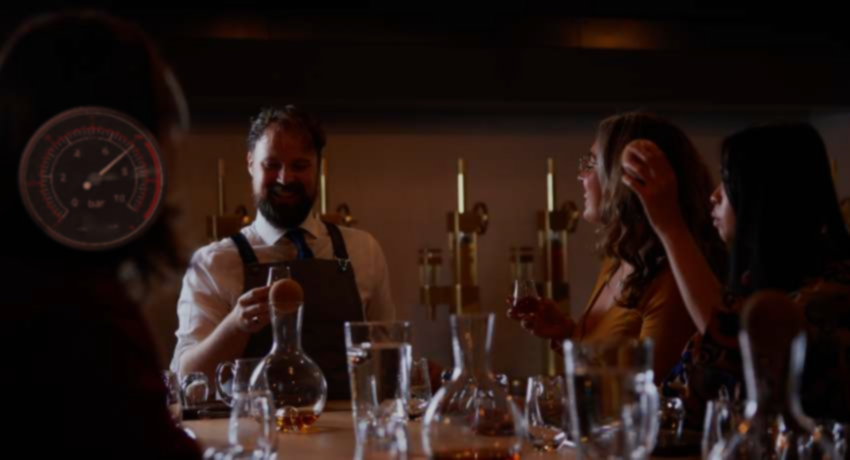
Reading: 7 bar
